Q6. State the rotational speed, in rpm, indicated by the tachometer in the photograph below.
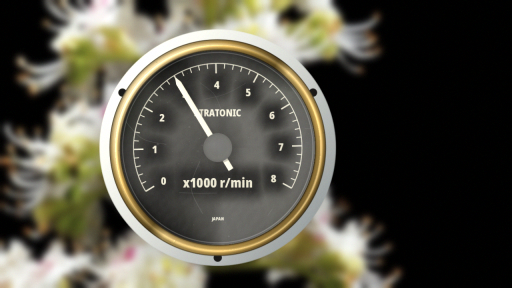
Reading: 3000 rpm
